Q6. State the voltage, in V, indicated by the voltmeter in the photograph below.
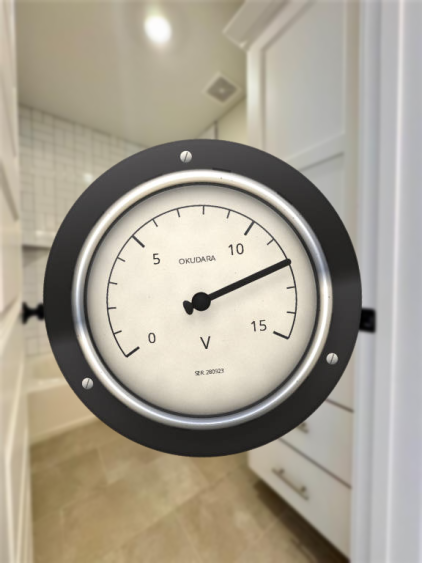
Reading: 12 V
